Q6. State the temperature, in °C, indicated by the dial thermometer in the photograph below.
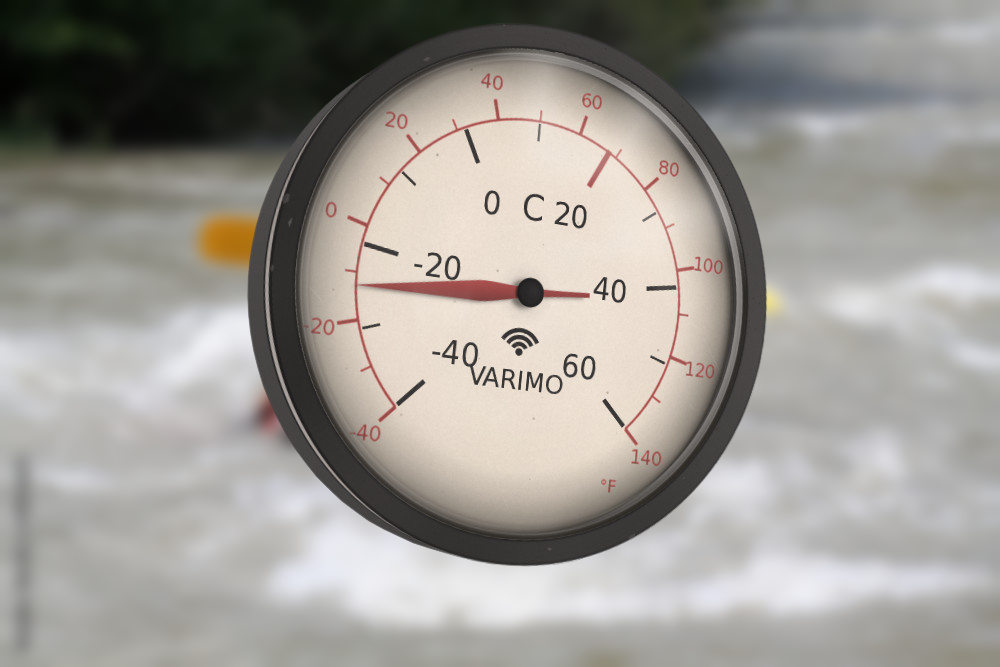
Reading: -25 °C
